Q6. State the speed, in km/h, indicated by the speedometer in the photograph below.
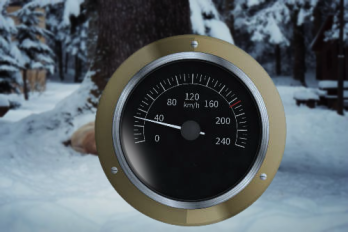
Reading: 30 km/h
